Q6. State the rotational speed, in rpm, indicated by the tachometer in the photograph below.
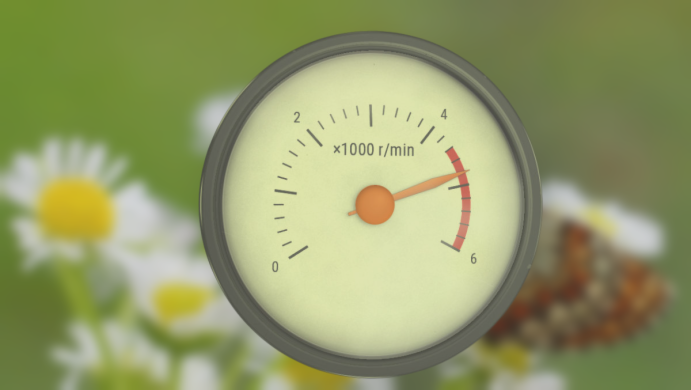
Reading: 4800 rpm
